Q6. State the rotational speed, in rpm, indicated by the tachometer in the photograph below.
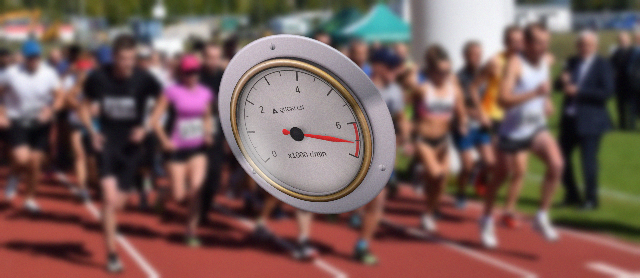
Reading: 6500 rpm
